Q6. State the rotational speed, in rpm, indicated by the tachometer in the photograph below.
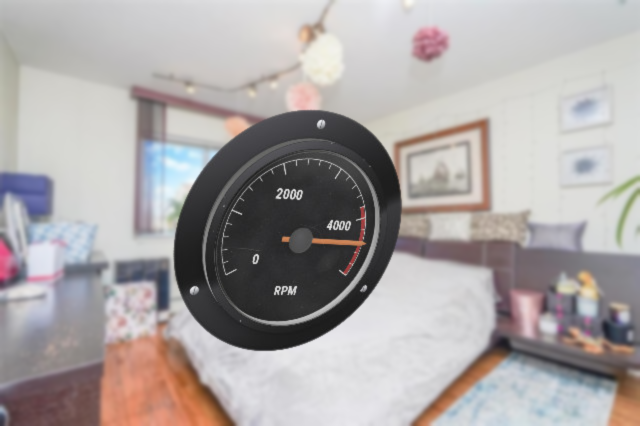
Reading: 4400 rpm
